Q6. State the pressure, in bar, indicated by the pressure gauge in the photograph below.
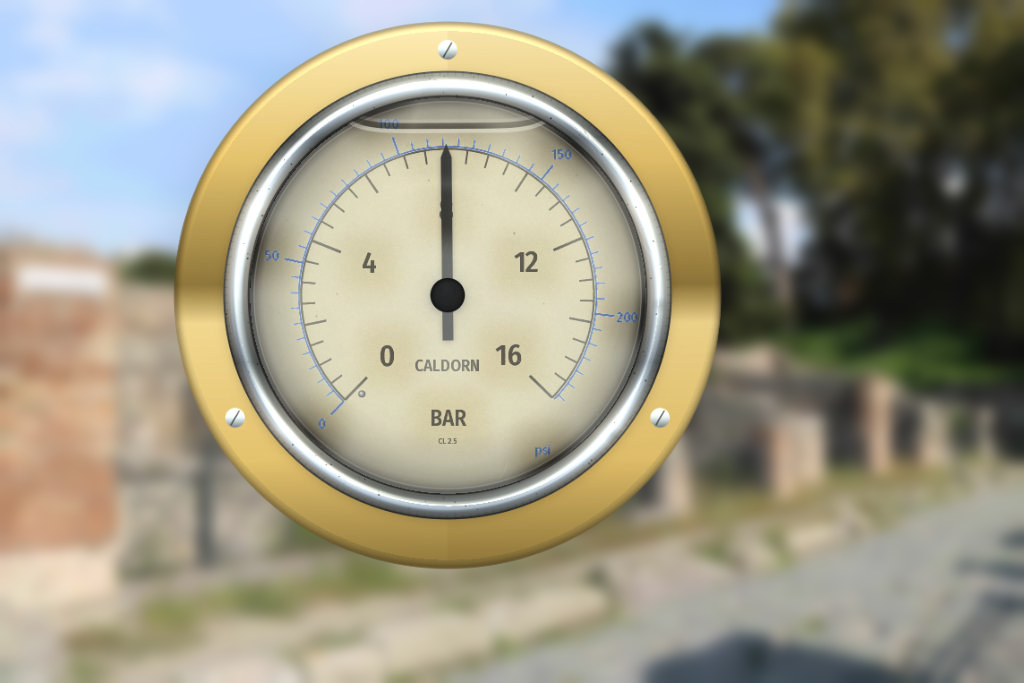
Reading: 8 bar
